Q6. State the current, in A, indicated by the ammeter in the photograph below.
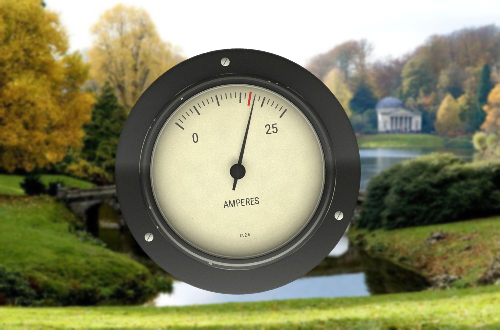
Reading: 18 A
